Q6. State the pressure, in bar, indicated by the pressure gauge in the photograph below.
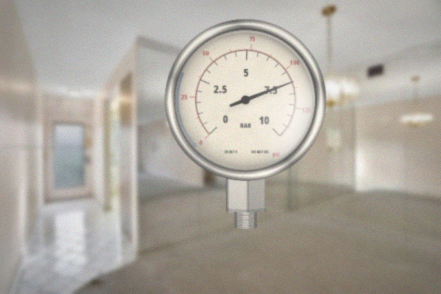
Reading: 7.5 bar
